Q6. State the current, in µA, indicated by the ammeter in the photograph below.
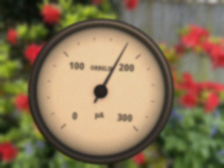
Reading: 180 µA
